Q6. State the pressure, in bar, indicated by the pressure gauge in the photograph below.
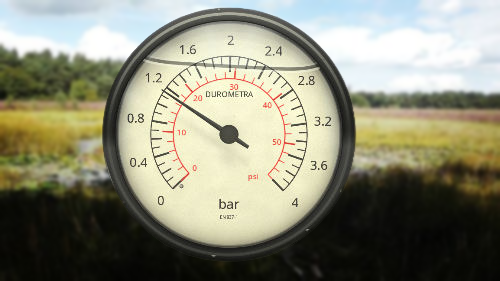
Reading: 1.15 bar
